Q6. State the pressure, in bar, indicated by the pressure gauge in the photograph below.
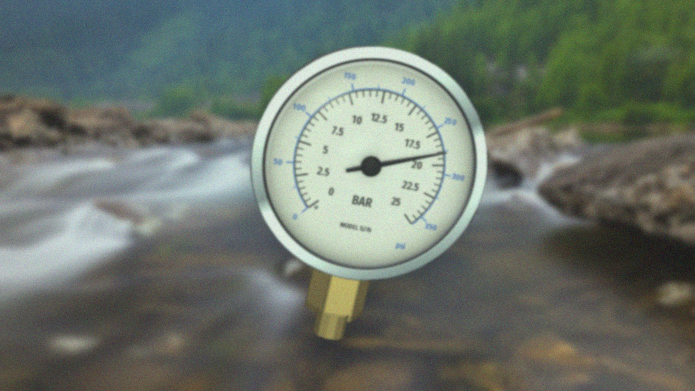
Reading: 19 bar
